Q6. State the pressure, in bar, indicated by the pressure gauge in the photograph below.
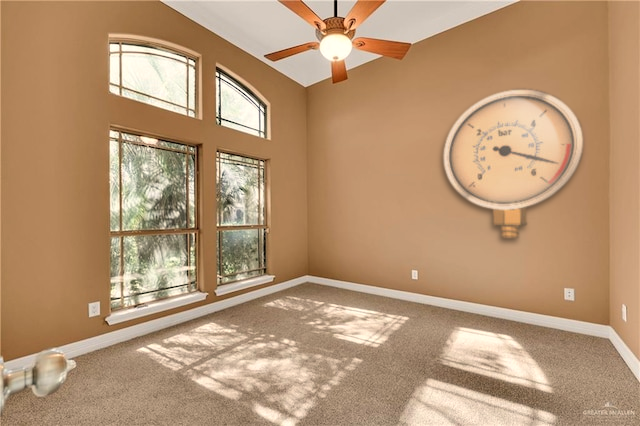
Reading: 5.5 bar
